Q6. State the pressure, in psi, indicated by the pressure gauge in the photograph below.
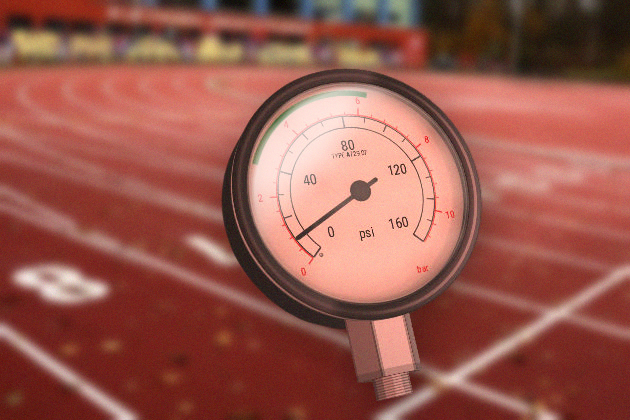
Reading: 10 psi
